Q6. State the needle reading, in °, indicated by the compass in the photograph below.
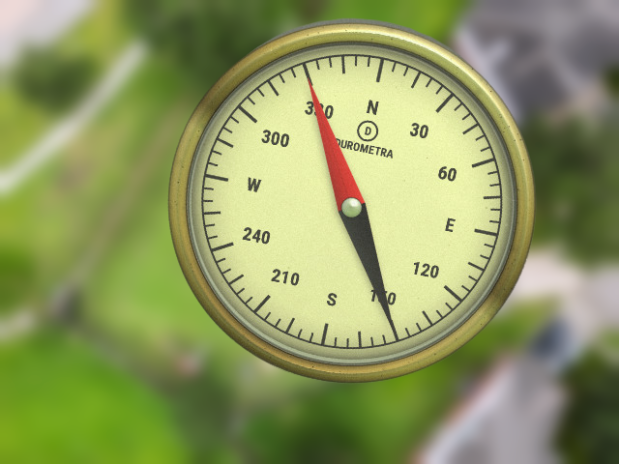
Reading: 330 °
